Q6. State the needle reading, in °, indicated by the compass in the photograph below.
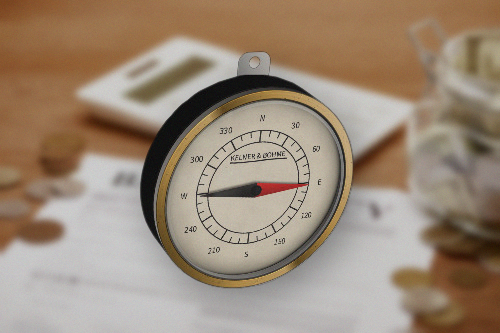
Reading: 90 °
